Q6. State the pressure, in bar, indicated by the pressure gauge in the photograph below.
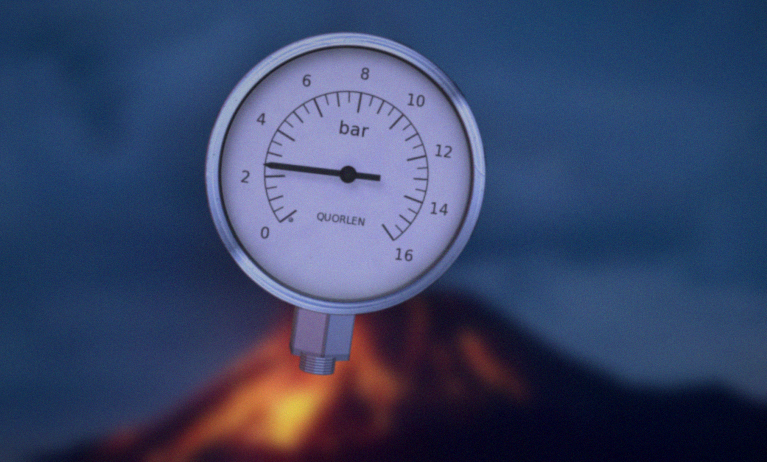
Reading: 2.5 bar
